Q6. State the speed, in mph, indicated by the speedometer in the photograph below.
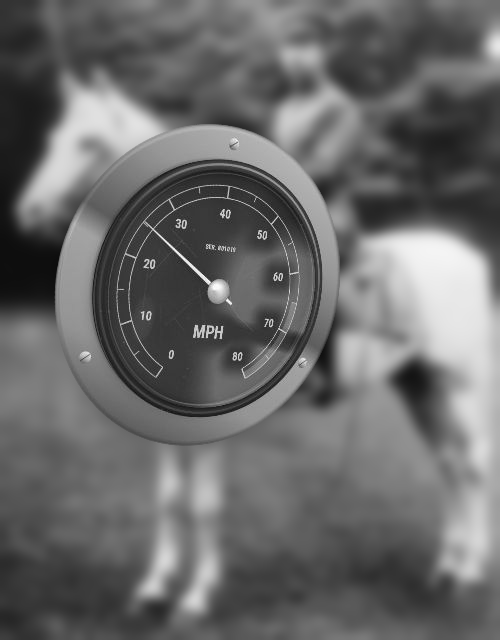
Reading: 25 mph
